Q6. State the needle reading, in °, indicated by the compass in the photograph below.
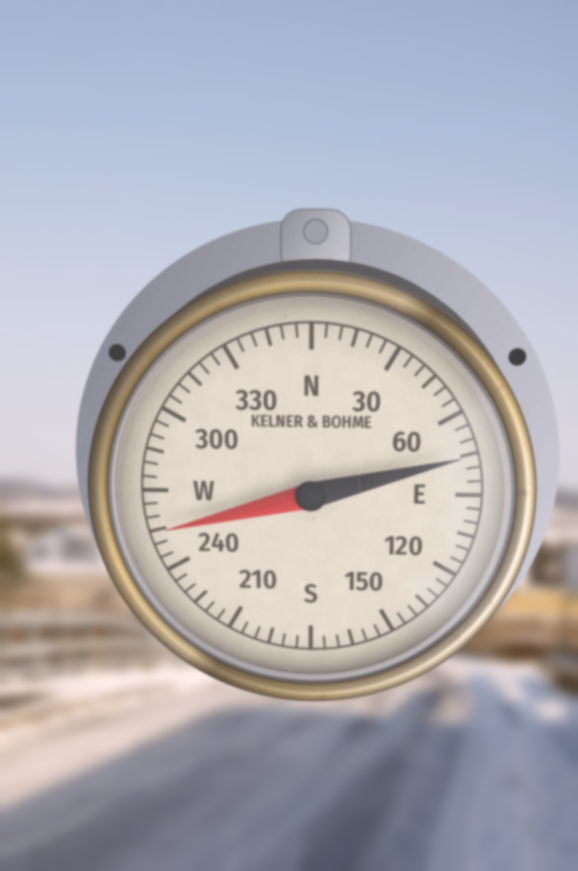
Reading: 255 °
